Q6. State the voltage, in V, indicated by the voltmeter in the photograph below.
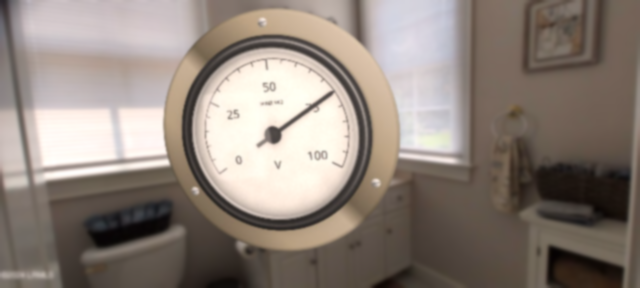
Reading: 75 V
